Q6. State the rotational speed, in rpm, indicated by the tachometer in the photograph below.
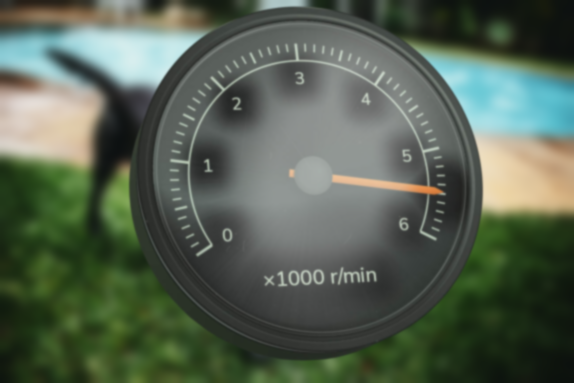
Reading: 5500 rpm
